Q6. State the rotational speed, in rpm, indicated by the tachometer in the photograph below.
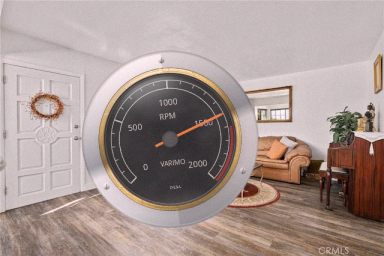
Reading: 1500 rpm
